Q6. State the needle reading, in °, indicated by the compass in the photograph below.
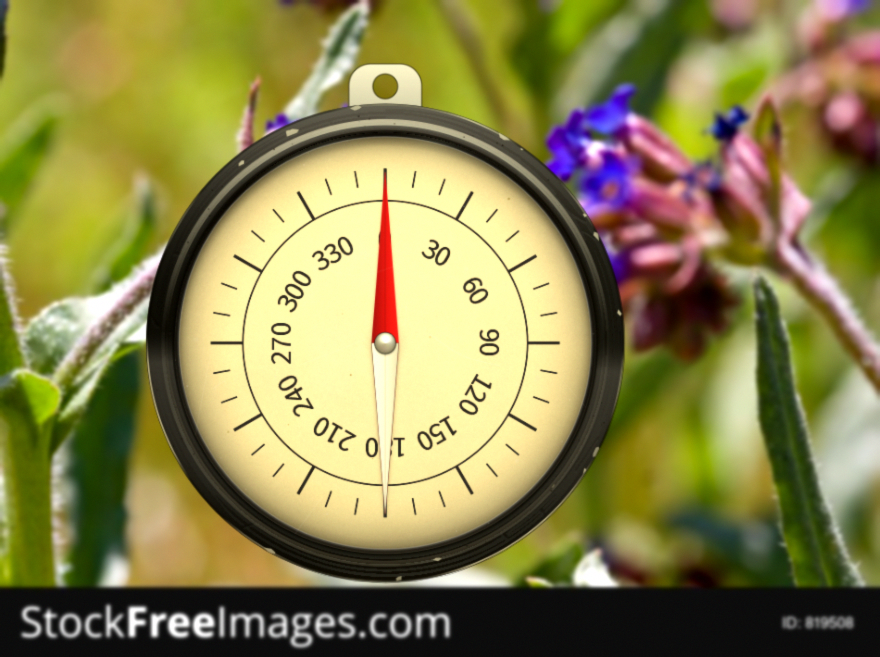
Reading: 0 °
